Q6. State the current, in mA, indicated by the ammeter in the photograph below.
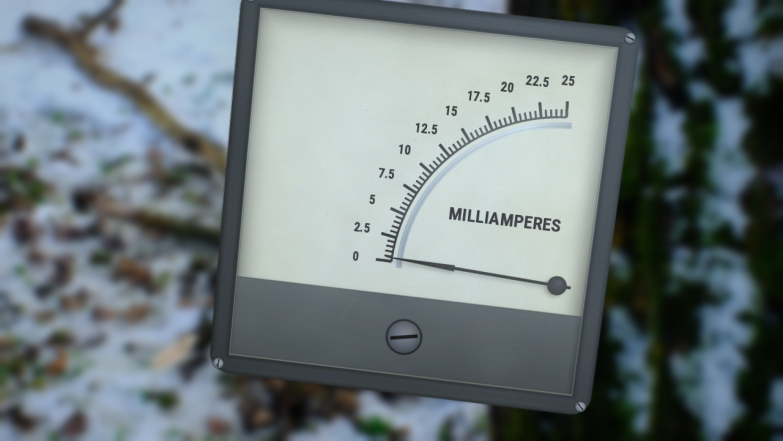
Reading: 0.5 mA
